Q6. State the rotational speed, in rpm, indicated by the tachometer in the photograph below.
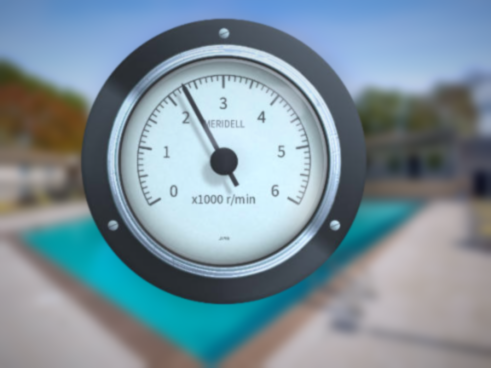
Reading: 2300 rpm
